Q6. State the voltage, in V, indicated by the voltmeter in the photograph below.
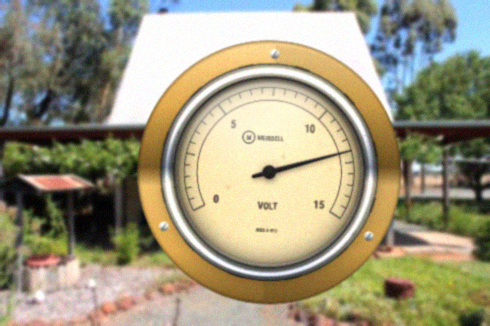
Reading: 12 V
